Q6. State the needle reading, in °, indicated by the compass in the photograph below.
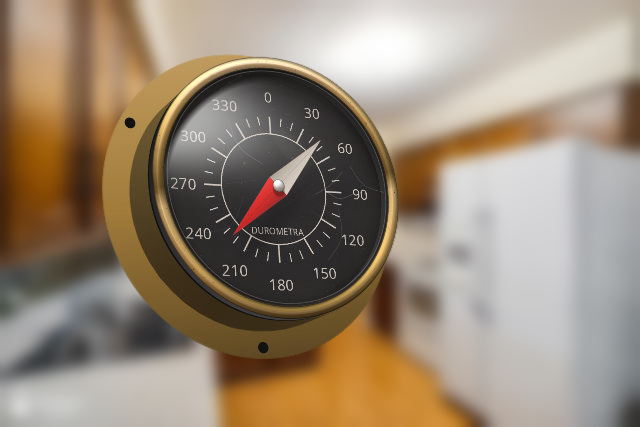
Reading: 225 °
